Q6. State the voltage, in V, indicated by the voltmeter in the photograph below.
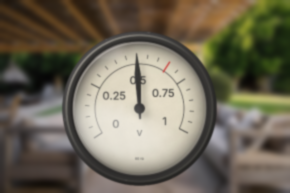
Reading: 0.5 V
